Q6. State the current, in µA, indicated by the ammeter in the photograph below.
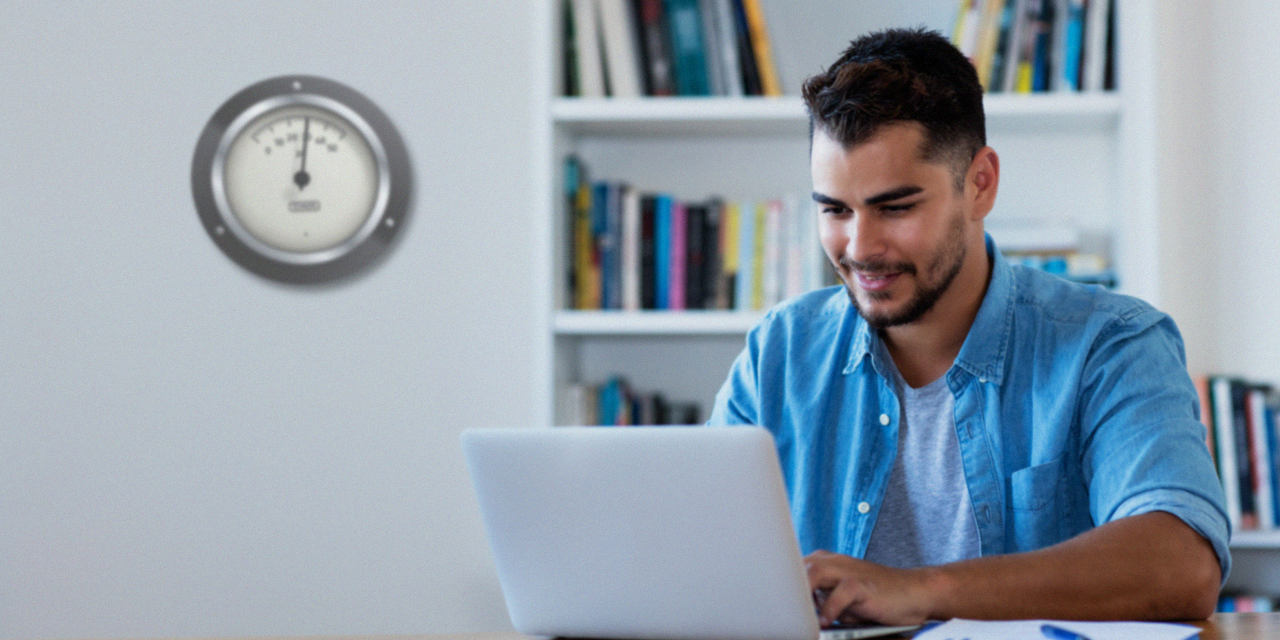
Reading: 30 µA
